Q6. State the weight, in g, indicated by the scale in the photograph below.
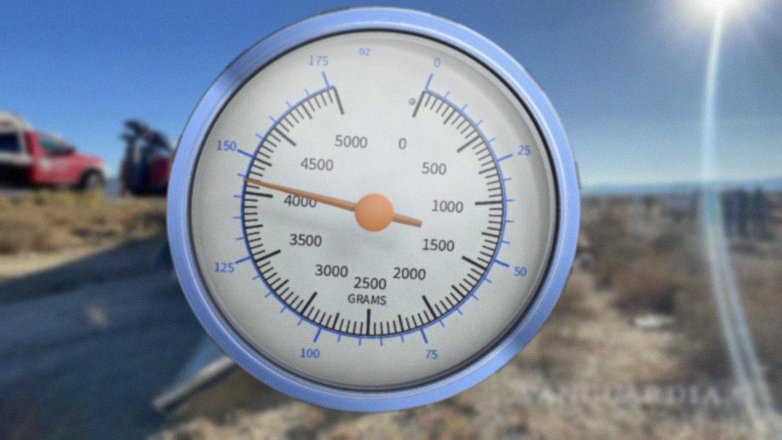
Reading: 4100 g
